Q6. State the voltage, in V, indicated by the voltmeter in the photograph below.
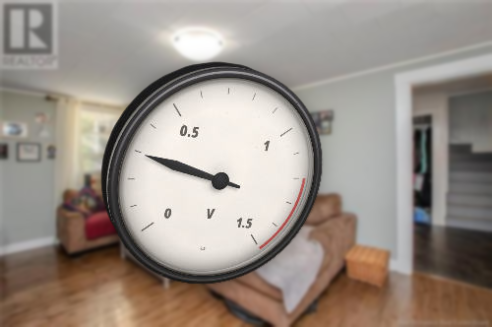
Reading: 0.3 V
